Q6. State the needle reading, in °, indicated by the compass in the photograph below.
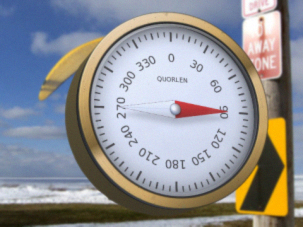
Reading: 90 °
